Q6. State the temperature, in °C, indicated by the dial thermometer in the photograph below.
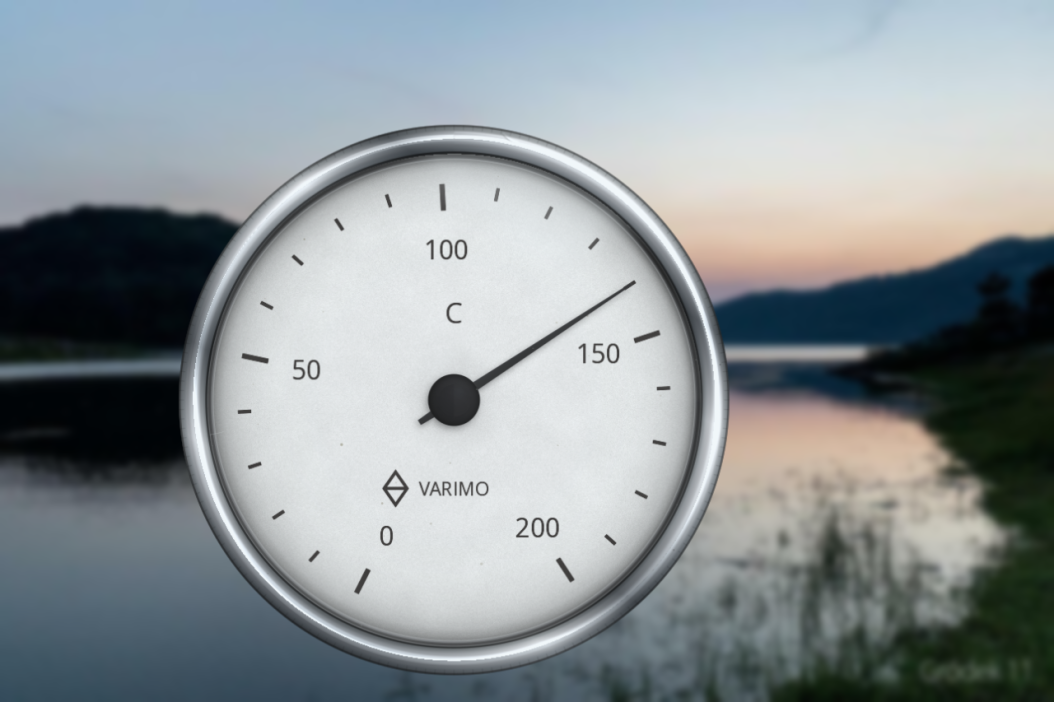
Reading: 140 °C
